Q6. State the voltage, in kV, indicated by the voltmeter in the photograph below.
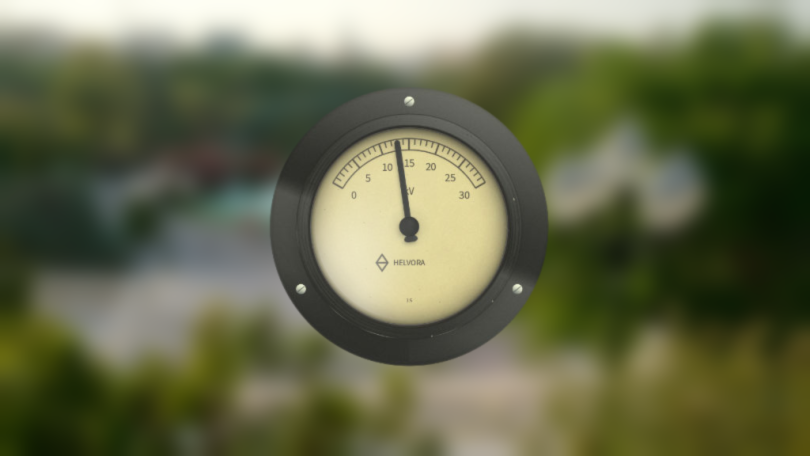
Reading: 13 kV
